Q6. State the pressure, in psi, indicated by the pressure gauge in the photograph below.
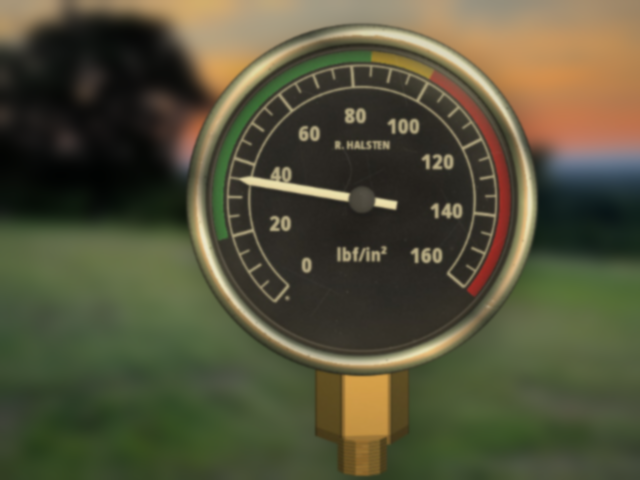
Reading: 35 psi
